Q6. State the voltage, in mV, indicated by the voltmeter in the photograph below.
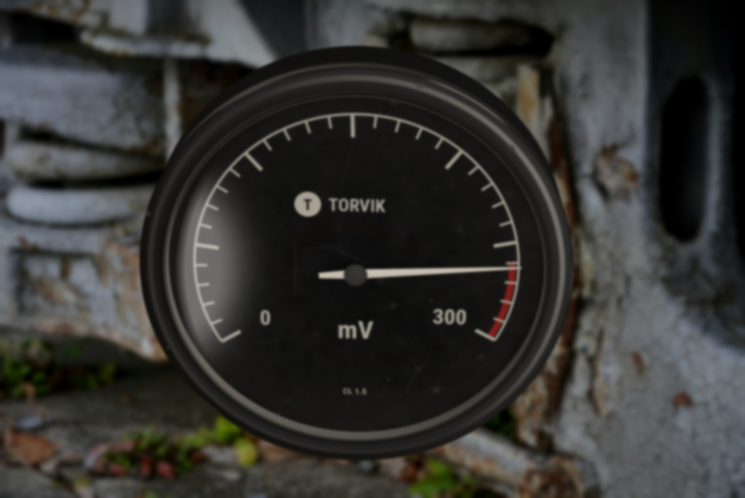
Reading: 260 mV
